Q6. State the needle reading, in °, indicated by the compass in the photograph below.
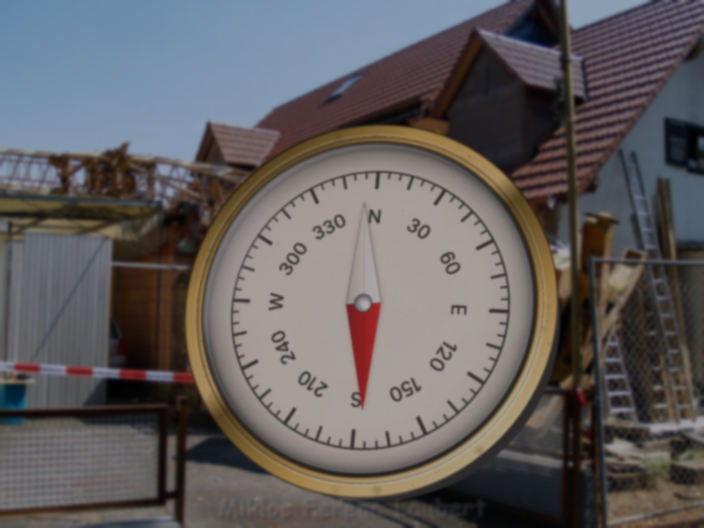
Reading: 175 °
